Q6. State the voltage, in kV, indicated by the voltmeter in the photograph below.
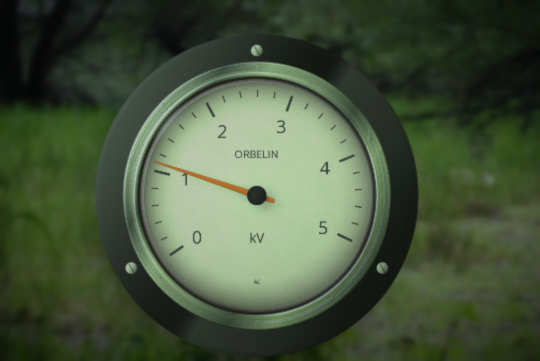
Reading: 1.1 kV
